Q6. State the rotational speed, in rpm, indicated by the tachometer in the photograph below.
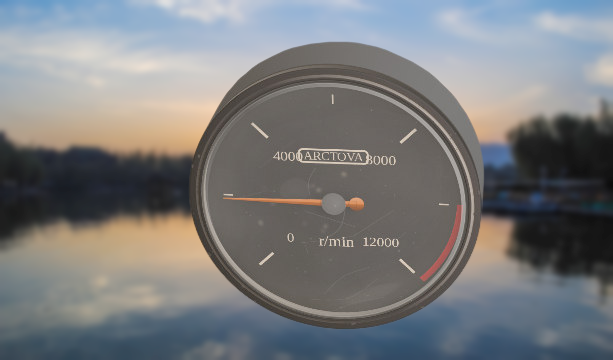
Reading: 2000 rpm
